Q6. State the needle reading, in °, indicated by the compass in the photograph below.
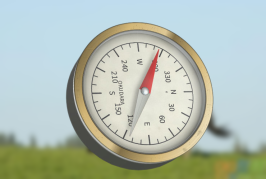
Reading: 295 °
